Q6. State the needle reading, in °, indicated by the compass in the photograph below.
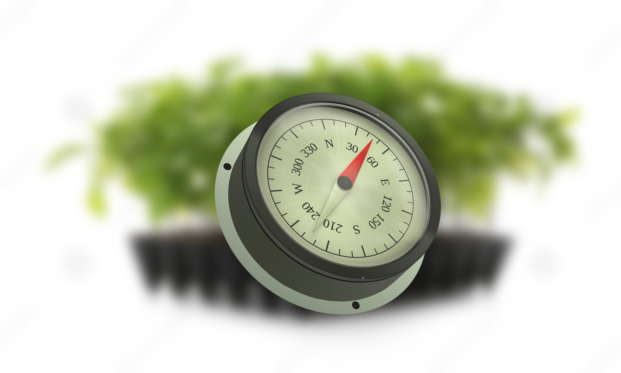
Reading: 45 °
